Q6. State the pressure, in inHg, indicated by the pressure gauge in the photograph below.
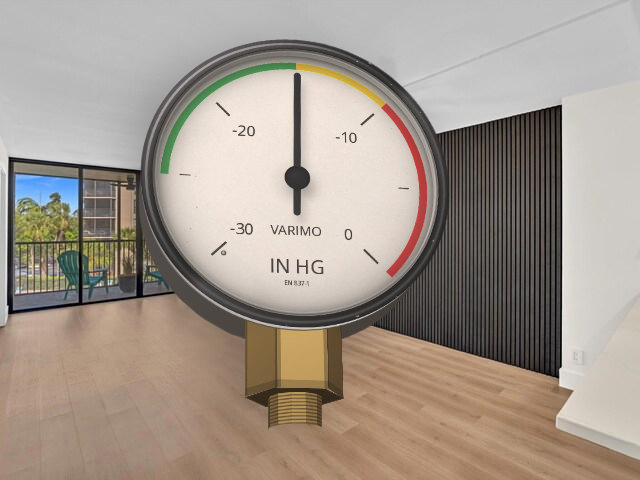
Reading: -15 inHg
